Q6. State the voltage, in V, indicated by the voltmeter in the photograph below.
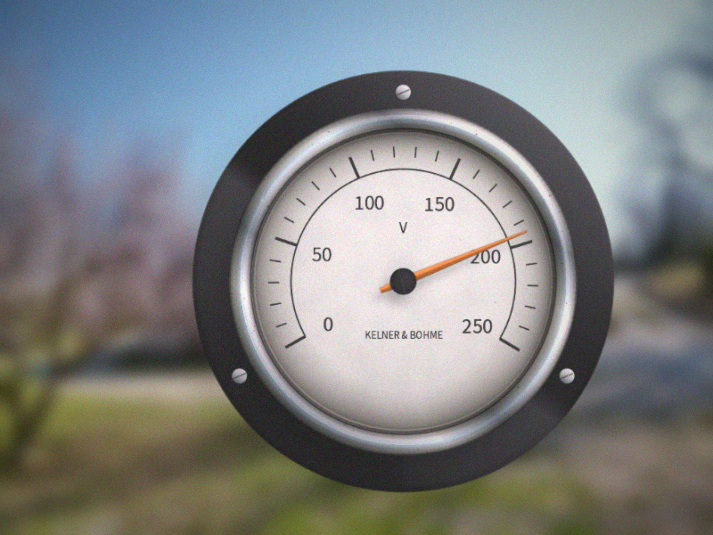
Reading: 195 V
